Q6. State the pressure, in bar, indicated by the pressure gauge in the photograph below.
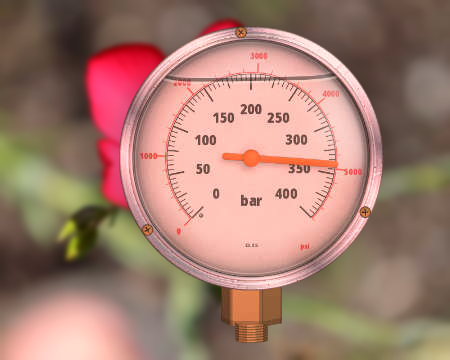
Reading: 340 bar
